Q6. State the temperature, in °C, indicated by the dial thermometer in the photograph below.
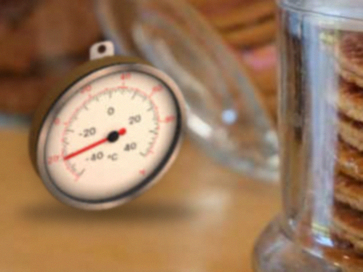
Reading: -30 °C
